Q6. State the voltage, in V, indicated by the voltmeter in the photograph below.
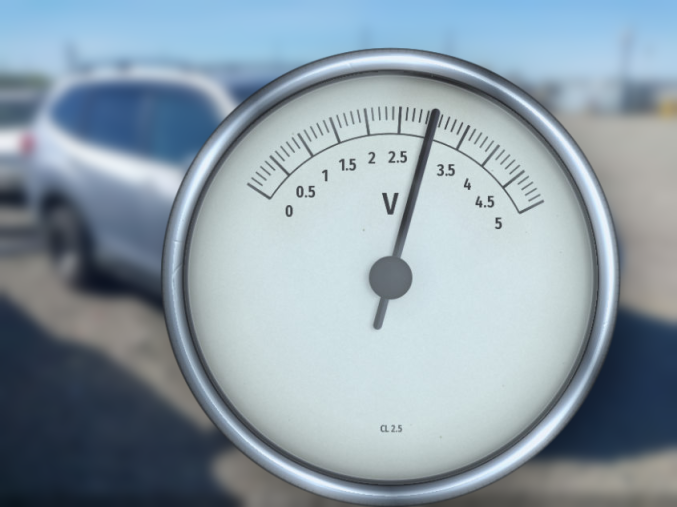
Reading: 3 V
